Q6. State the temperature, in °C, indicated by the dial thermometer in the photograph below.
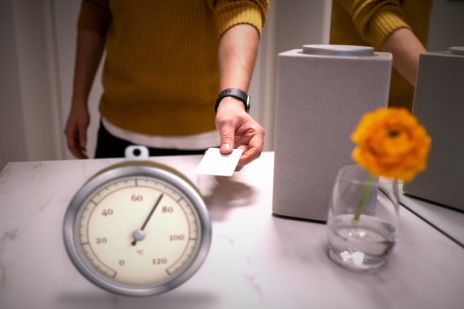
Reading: 72 °C
